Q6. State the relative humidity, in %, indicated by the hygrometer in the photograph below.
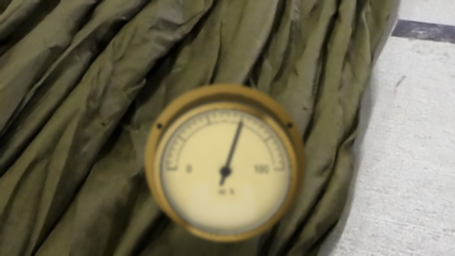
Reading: 60 %
